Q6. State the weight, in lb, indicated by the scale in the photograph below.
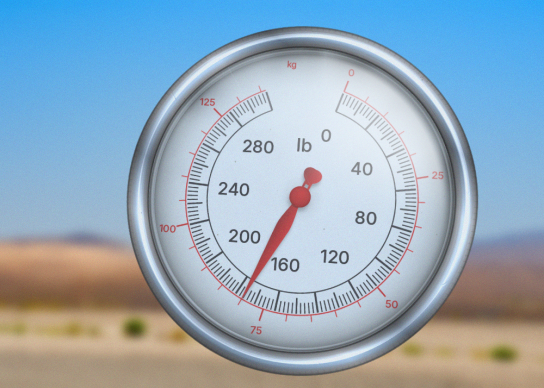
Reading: 176 lb
